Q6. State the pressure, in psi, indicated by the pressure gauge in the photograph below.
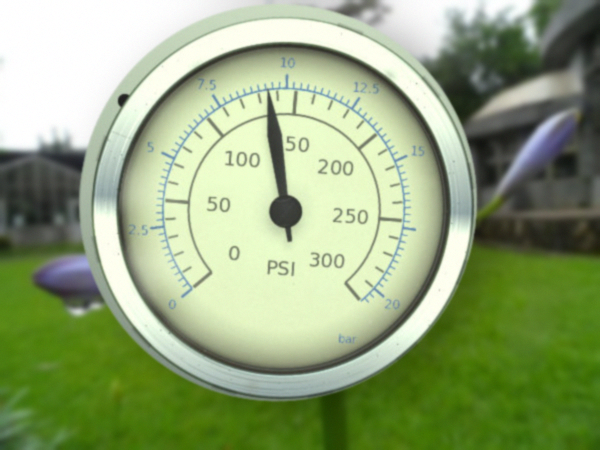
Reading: 135 psi
